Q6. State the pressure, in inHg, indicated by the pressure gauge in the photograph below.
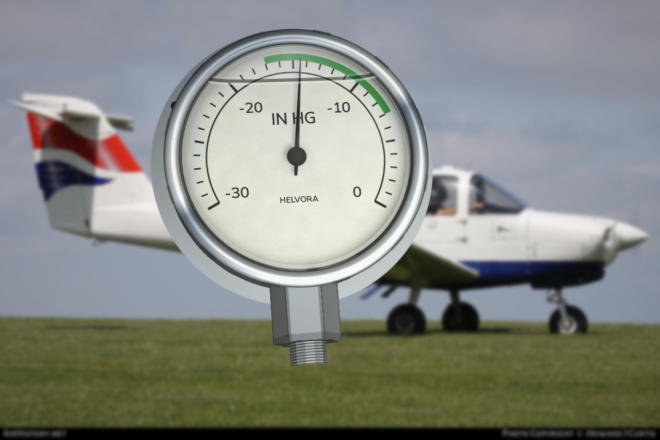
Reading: -14.5 inHg
